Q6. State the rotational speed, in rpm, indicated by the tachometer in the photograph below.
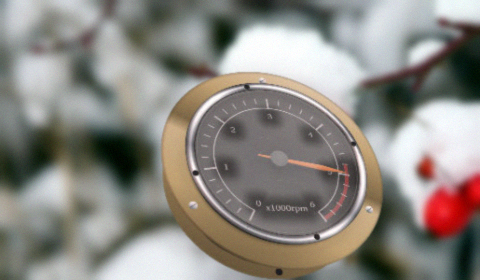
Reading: 5000 rpm
